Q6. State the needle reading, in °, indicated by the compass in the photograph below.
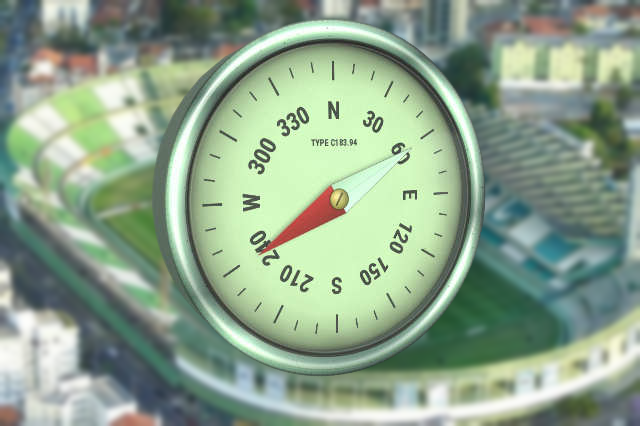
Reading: 240 °
